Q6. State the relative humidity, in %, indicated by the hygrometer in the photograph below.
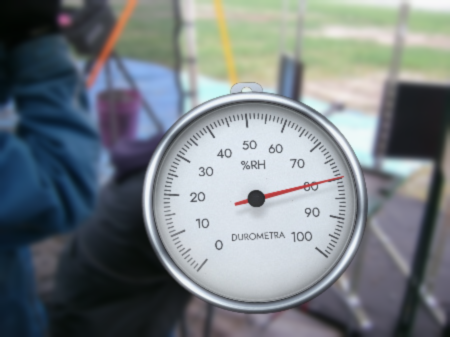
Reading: 80 %
